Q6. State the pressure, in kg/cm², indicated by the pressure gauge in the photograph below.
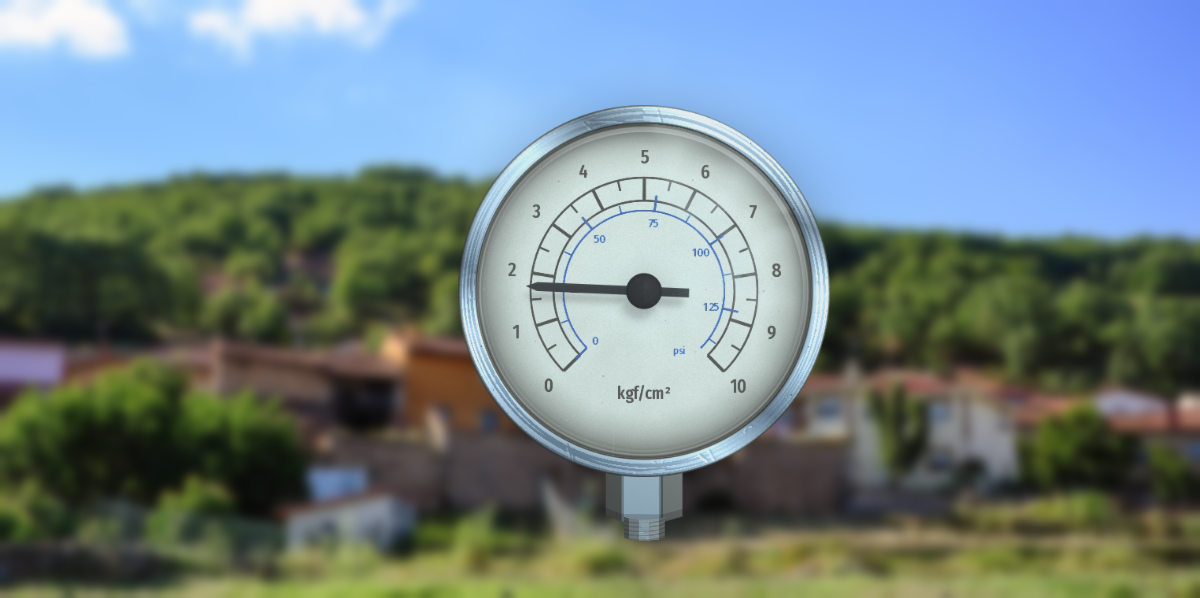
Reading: 1.75 kg/cm²
